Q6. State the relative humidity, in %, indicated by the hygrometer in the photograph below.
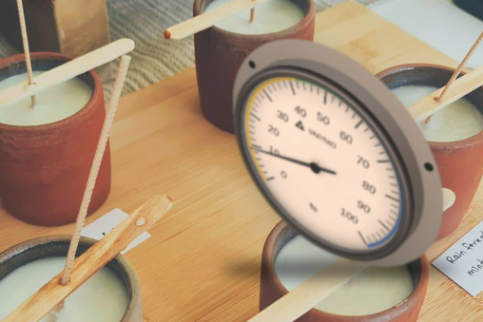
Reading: 10 %
